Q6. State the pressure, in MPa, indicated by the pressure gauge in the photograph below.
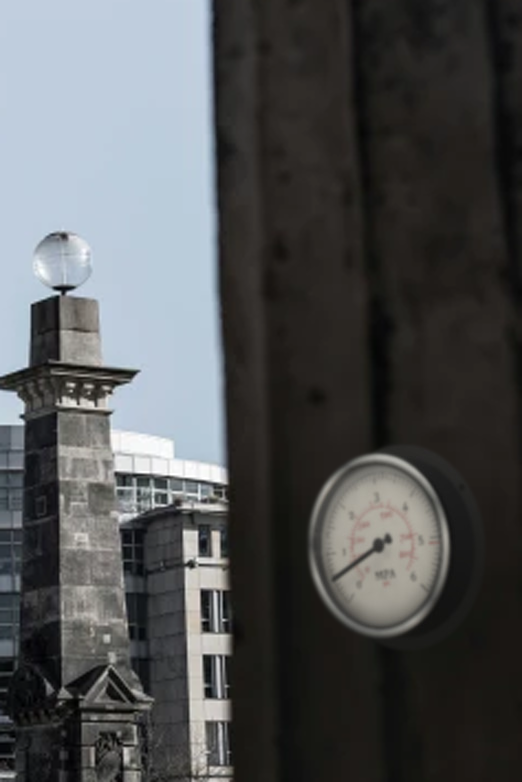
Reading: 0.5 MPa
